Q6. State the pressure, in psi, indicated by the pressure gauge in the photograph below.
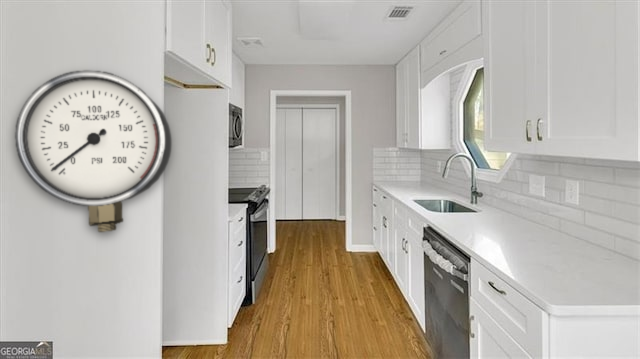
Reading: 5 psi
